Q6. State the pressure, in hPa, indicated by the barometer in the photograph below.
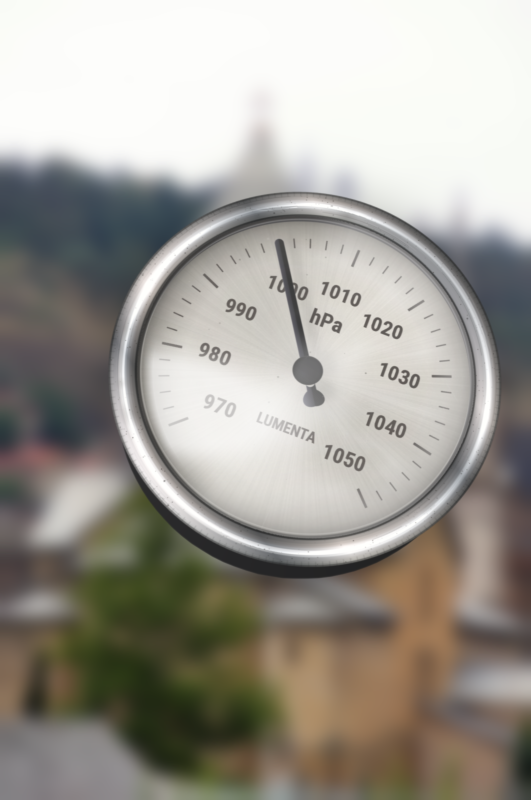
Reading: 1000 hPa
